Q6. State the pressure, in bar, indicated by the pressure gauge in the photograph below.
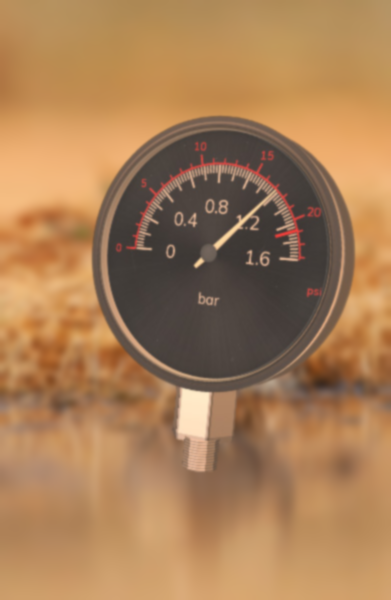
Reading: 1.2 bar
